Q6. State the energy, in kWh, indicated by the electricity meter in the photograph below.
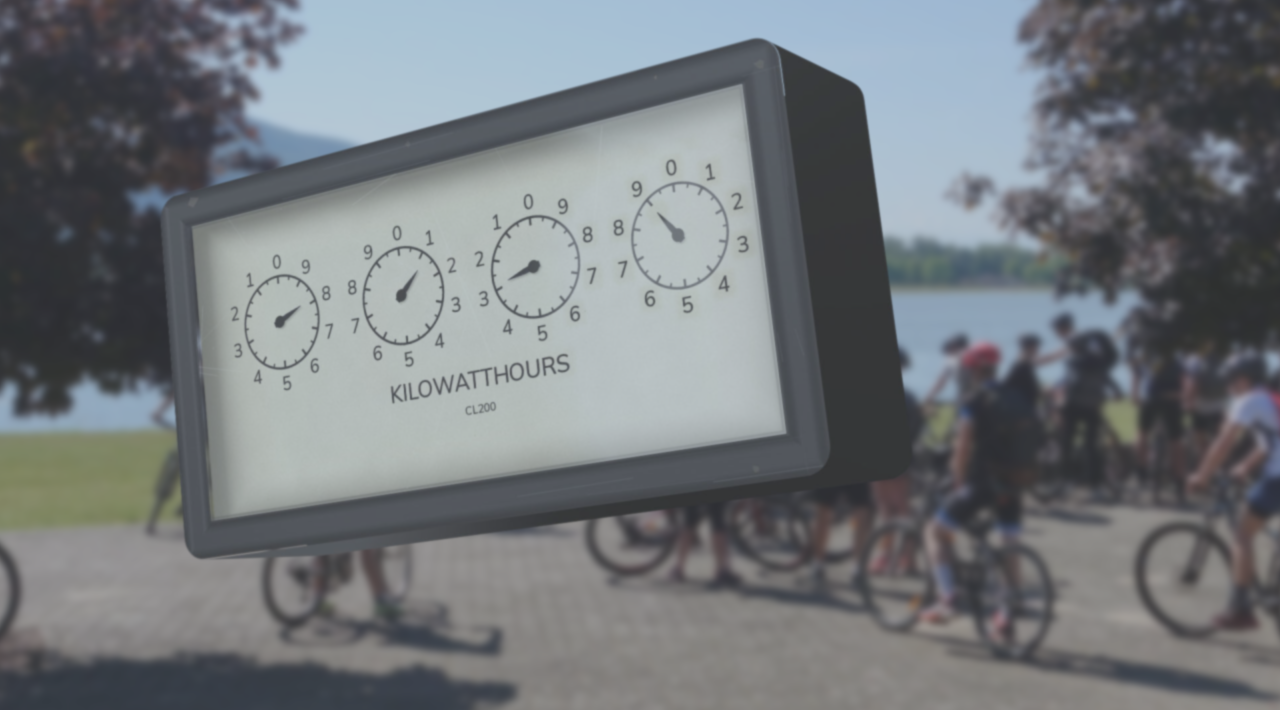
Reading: 8129 kWh
